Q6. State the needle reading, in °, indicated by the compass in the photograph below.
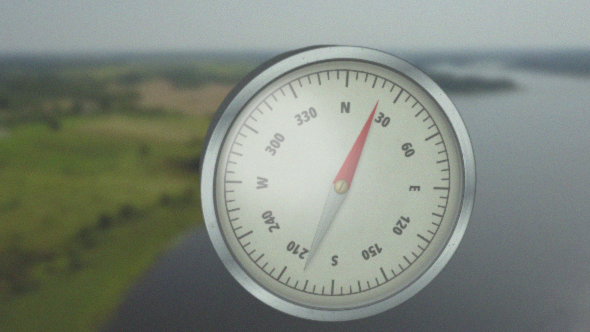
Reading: 20 °
